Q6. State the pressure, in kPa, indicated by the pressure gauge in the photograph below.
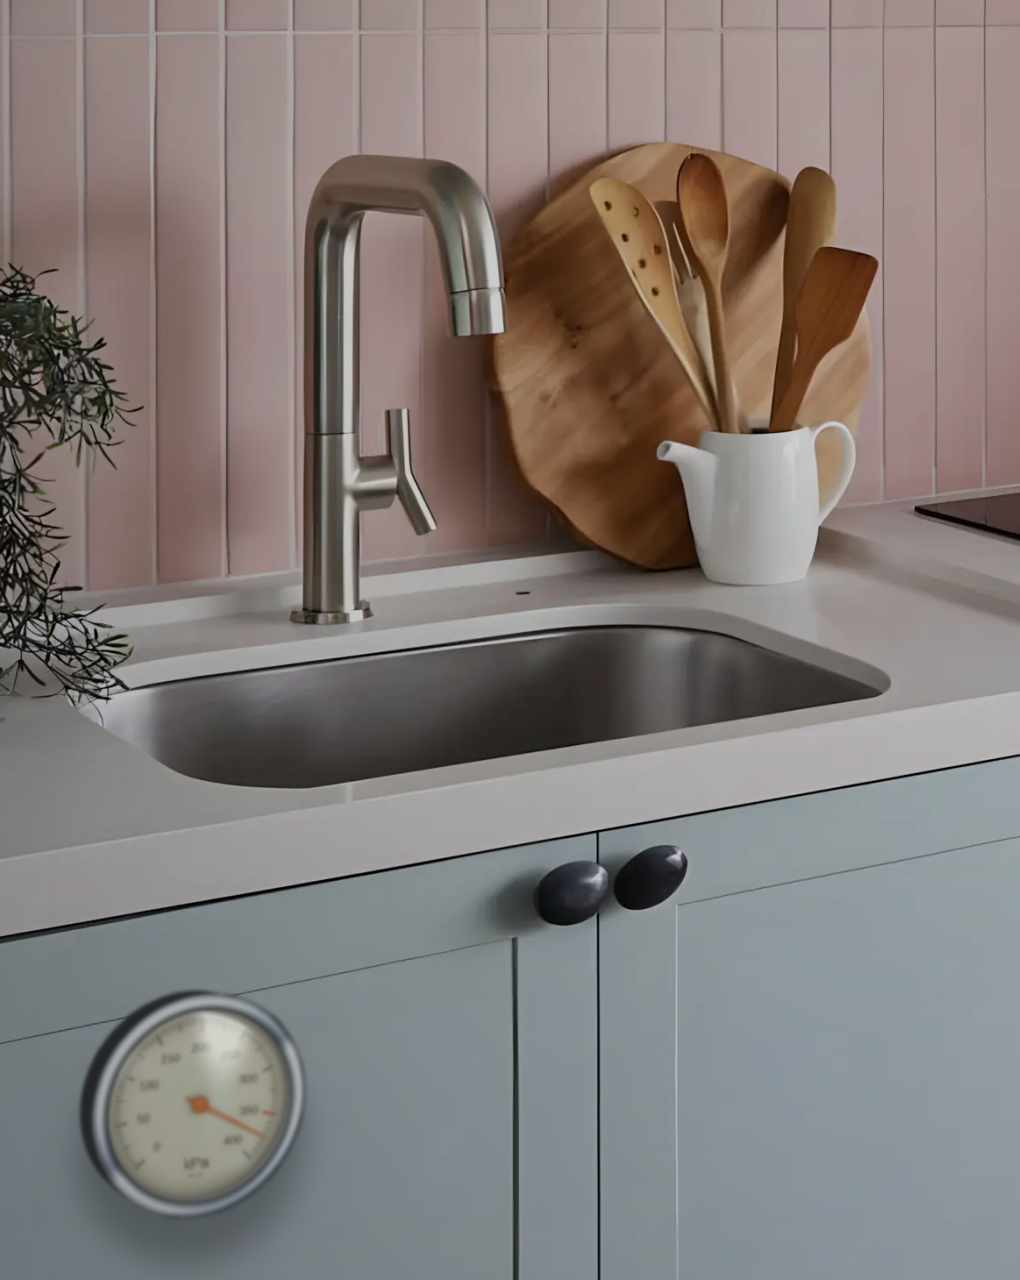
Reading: 375 kPa
